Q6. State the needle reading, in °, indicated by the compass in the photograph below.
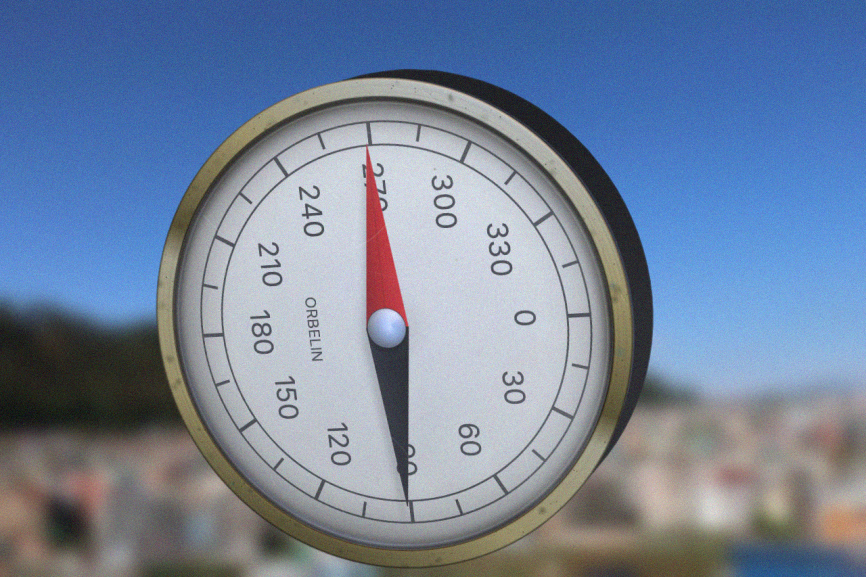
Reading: 270 °
